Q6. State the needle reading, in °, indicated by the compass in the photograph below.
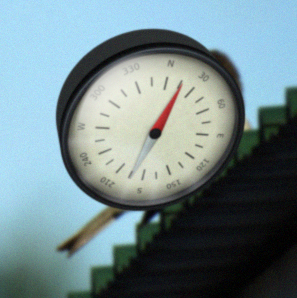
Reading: 15 °
